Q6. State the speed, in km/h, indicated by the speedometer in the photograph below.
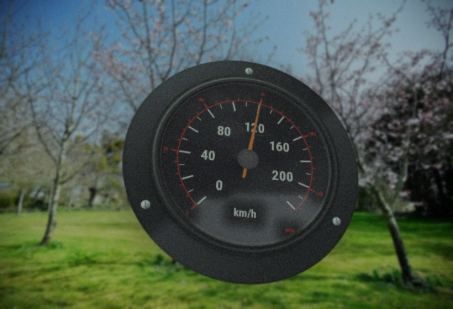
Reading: 120 km/h
